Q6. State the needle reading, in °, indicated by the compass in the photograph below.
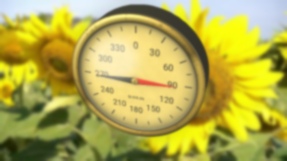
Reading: 90 °
